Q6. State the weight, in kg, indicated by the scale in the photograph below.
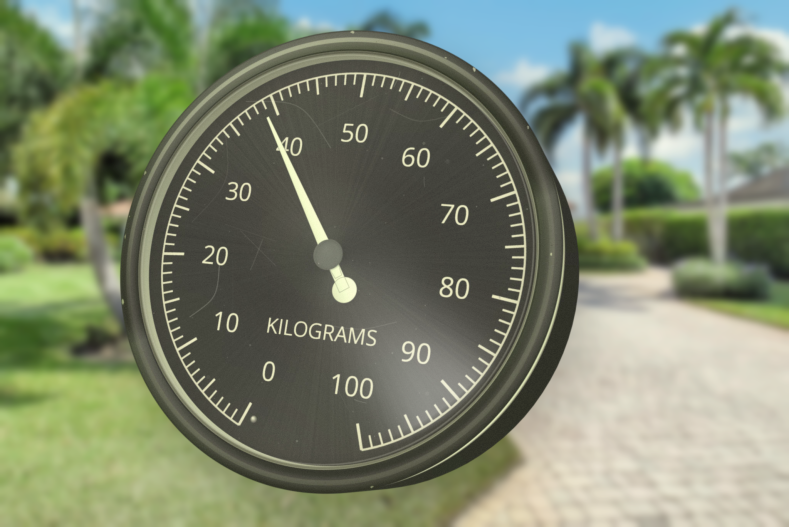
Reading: 39 kg
